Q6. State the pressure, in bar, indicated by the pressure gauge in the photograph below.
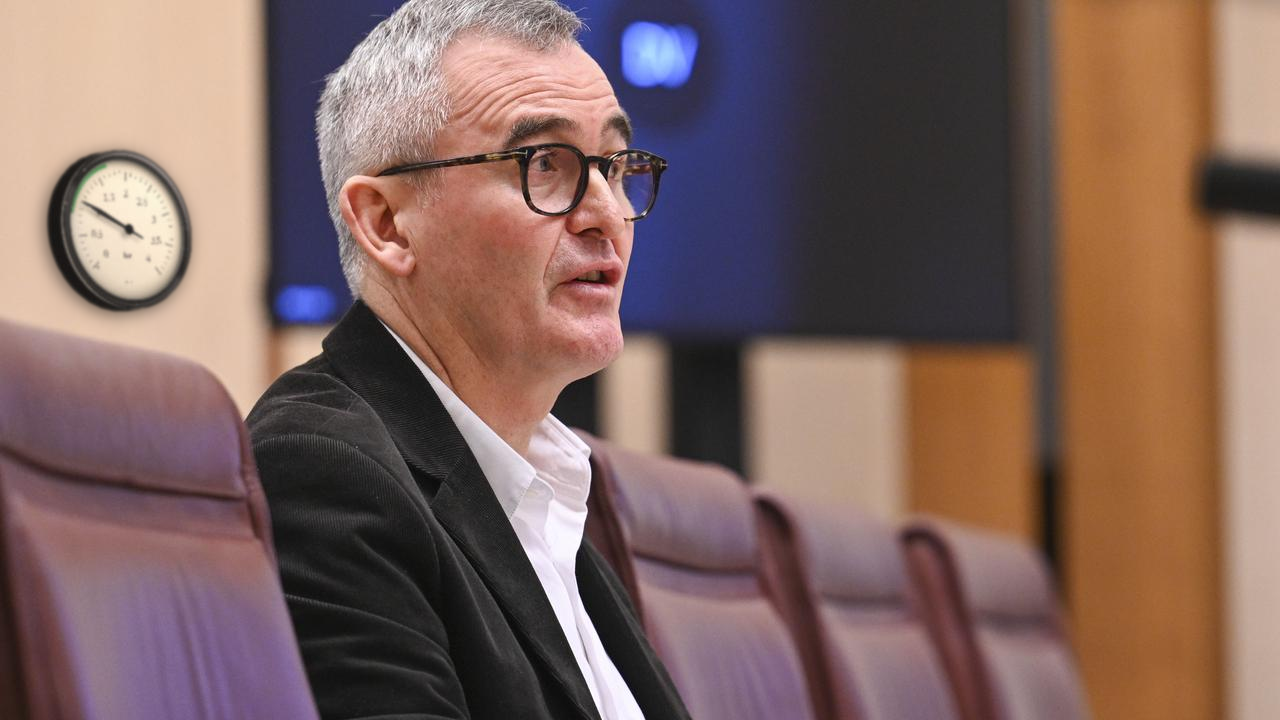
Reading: 1 bar
